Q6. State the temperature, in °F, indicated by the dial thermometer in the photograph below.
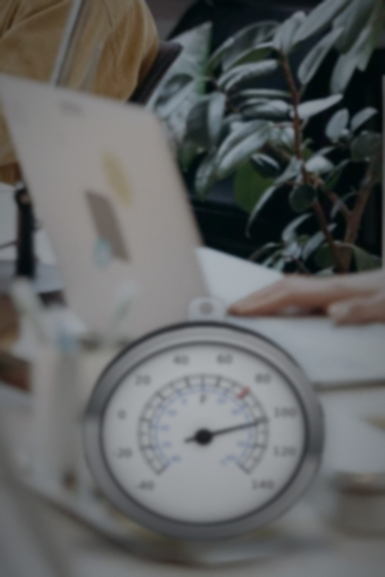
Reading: 100 °F
